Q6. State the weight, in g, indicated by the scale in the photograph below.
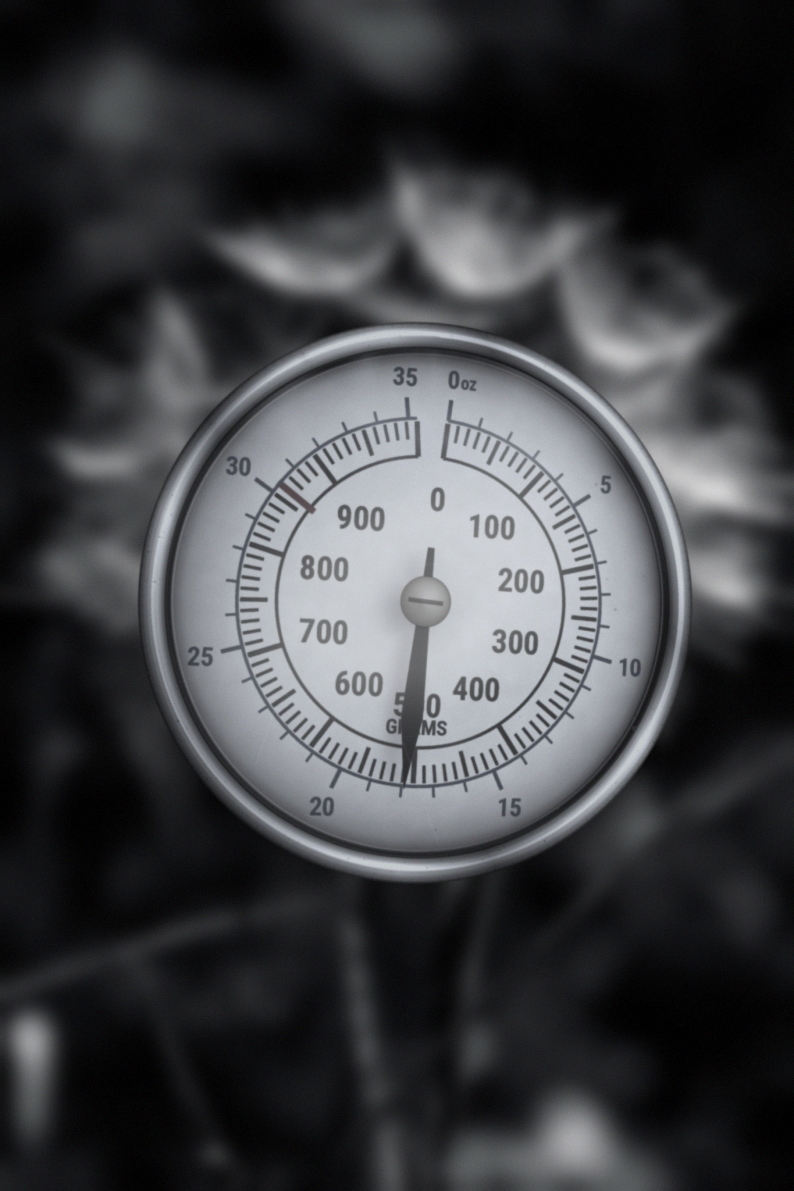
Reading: 510 g
